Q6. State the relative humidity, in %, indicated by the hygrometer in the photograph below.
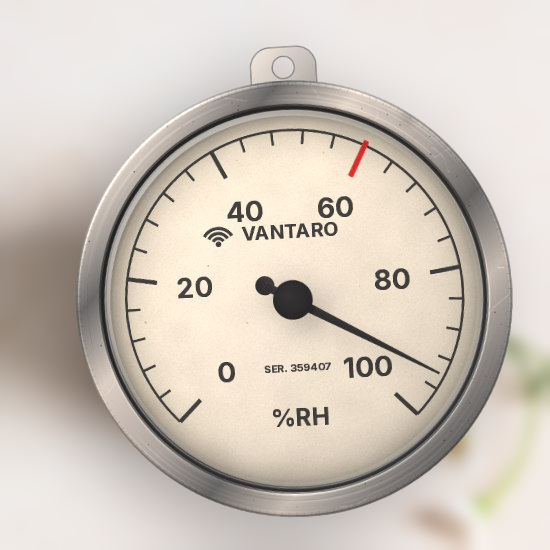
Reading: 94 %
